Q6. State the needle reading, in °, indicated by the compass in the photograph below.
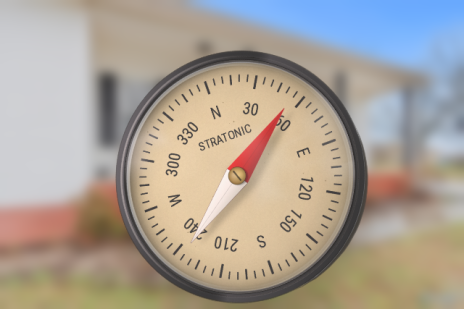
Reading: 55 °
